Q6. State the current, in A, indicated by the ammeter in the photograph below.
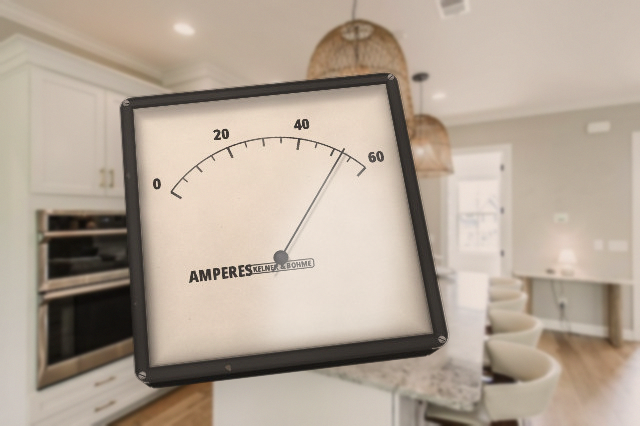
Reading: 52.5 A
